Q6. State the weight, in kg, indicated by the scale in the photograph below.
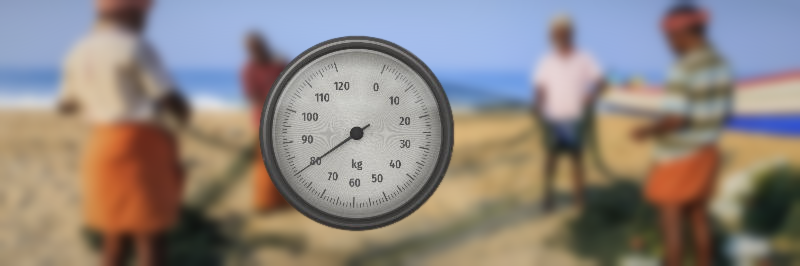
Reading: 80 kg
